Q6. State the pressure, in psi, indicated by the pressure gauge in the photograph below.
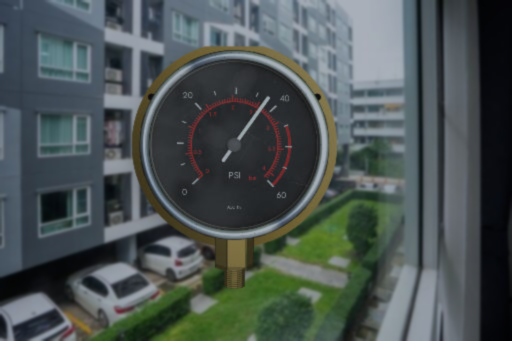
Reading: 37.5 psi
